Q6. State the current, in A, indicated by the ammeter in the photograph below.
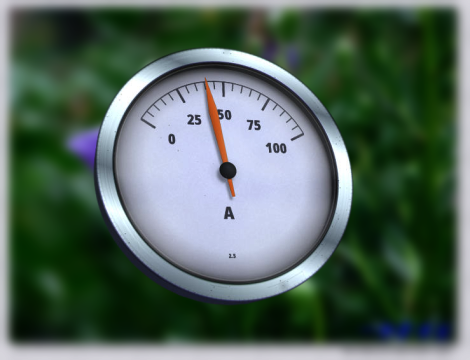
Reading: 40 A
